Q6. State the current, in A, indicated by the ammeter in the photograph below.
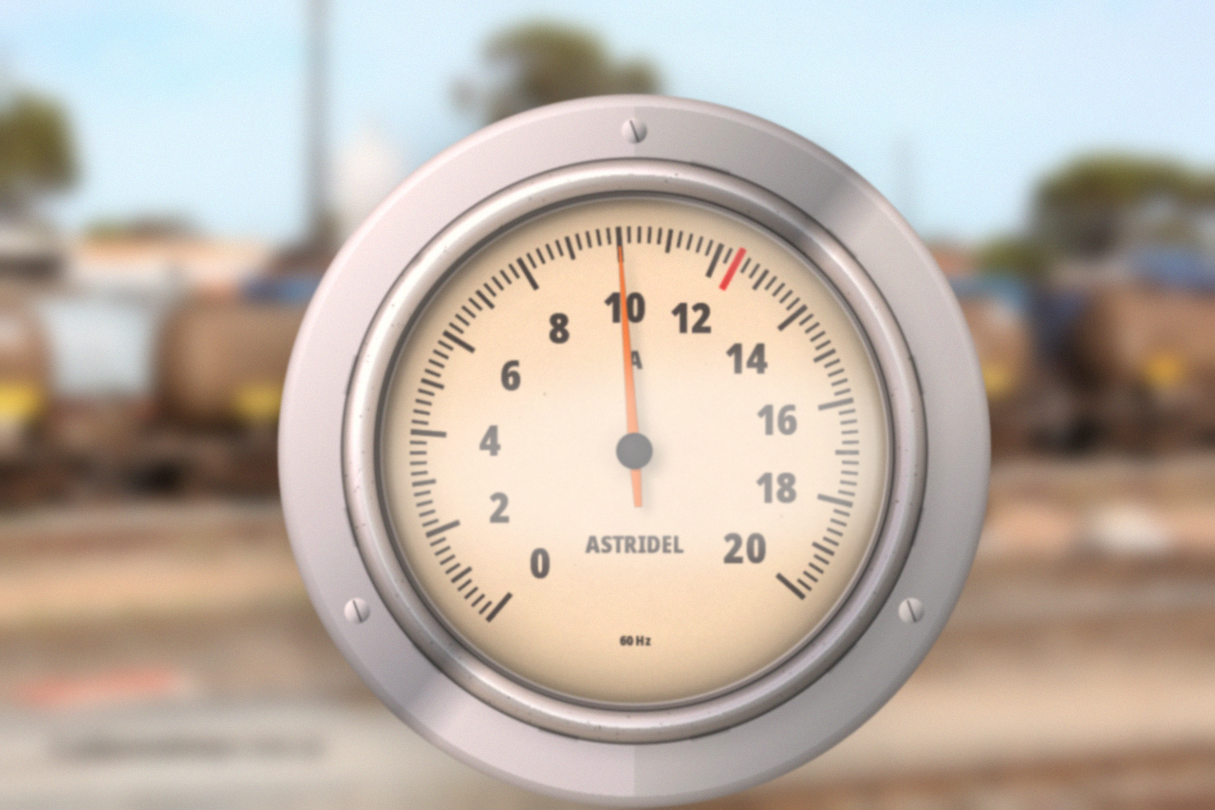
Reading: 10 A
